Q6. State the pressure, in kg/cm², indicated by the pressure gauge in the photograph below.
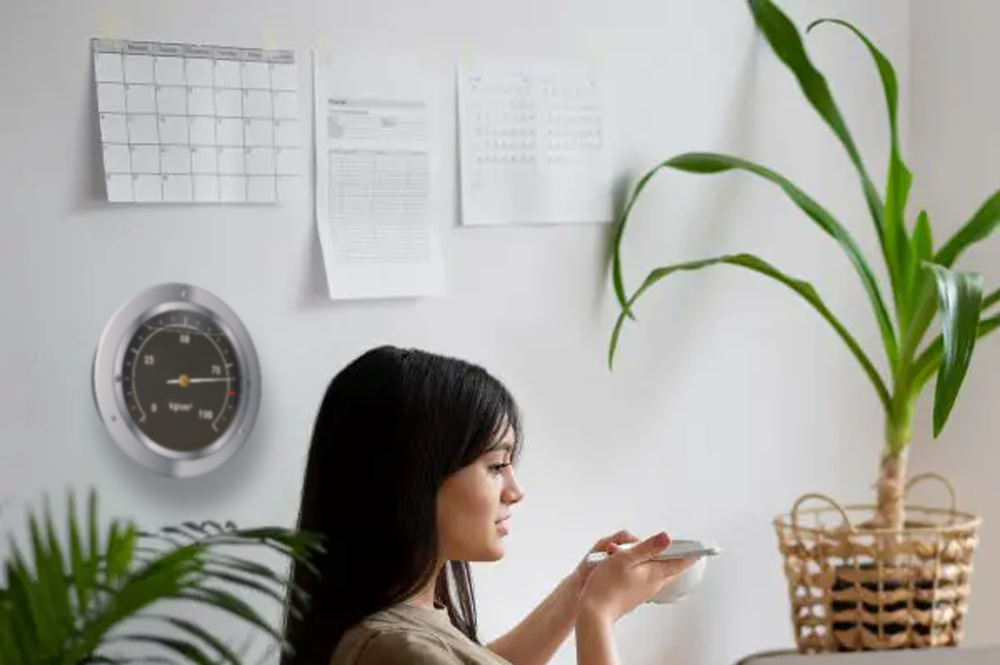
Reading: 80 kg/cm²
